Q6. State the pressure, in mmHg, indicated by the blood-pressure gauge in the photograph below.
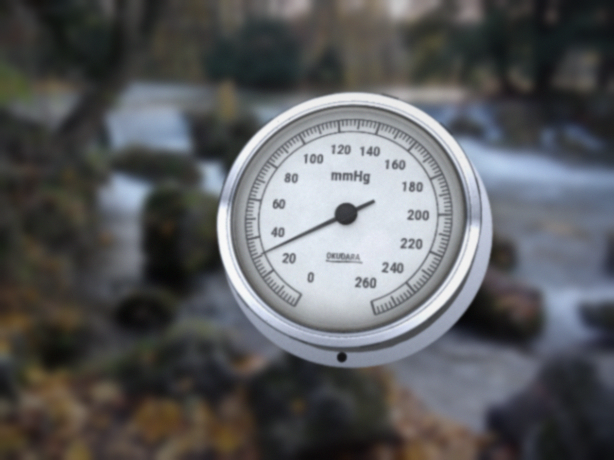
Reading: 30 mmHg
